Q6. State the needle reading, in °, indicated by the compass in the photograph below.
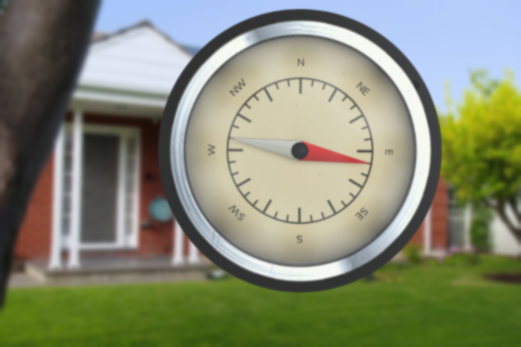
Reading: 100 °
